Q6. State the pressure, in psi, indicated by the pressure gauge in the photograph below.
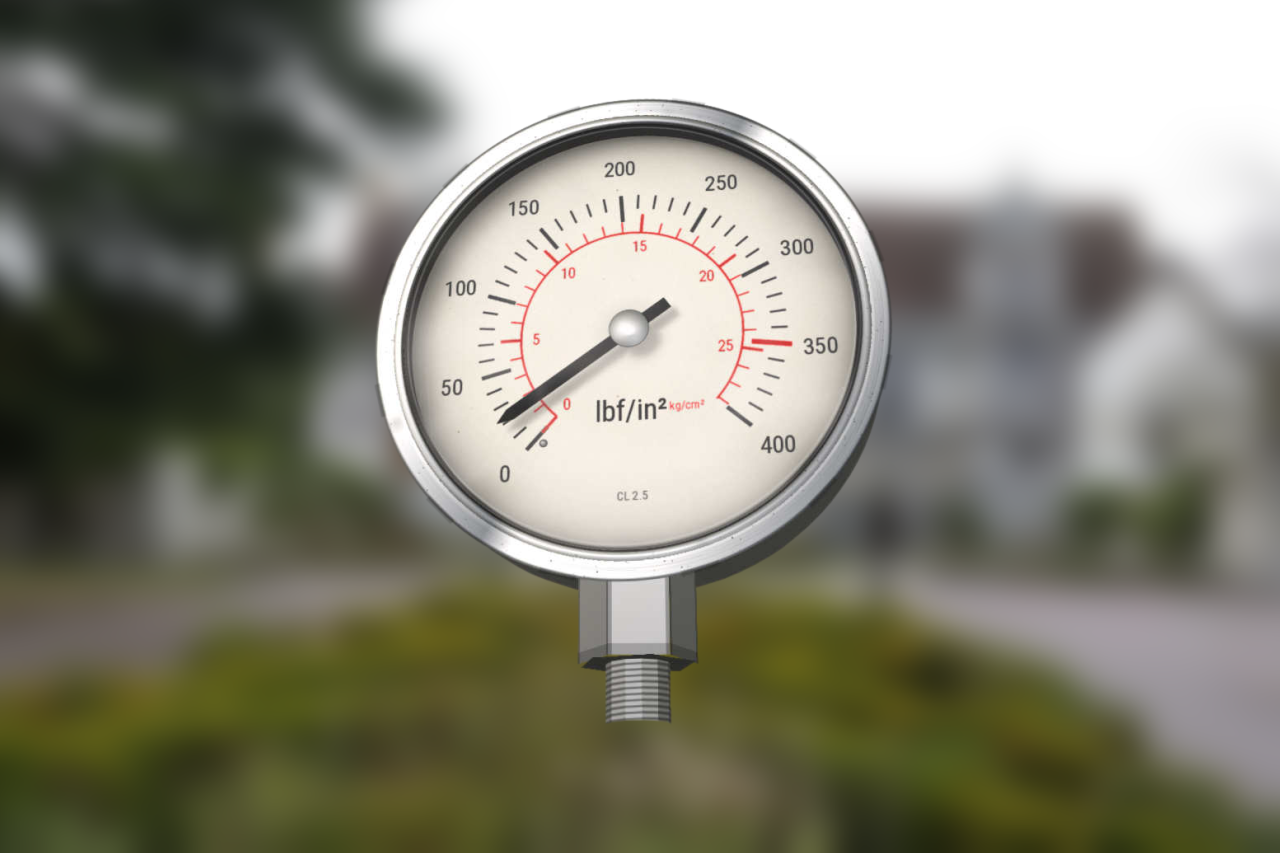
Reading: 20 psi
